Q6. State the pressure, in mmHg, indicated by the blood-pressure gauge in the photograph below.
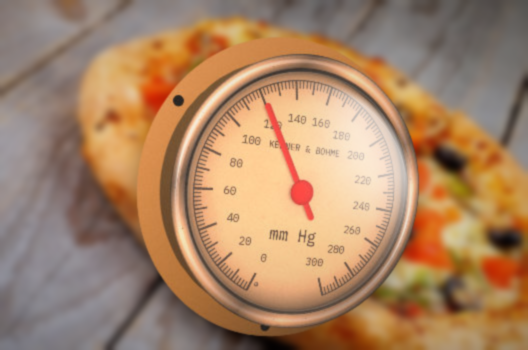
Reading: 120 mmHg
